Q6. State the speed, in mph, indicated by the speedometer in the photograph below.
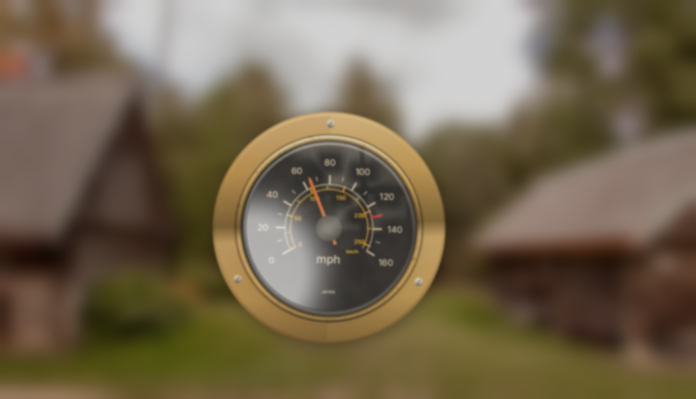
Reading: 65 mph
